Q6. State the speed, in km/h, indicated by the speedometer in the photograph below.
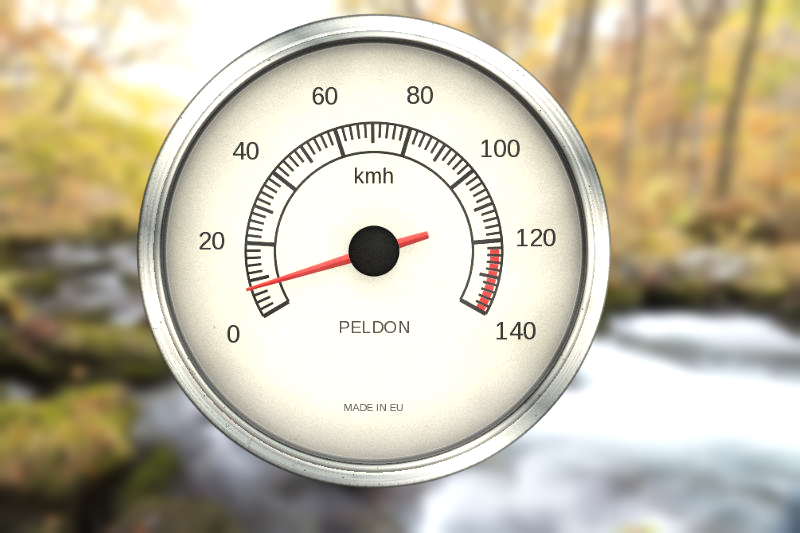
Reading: 8 km/h
